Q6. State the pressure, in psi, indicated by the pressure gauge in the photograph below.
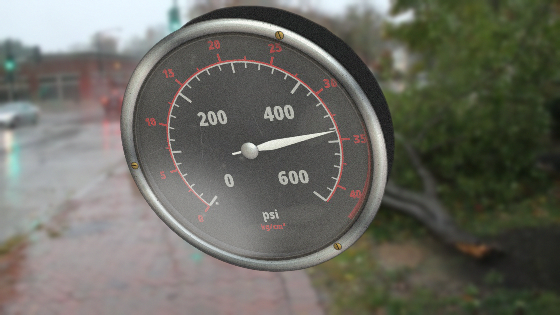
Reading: 480 psi
